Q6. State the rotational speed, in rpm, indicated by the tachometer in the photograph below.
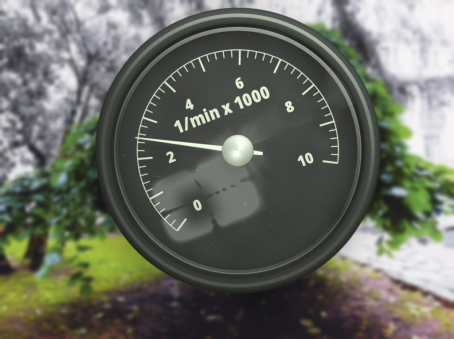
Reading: 2500 rpm
